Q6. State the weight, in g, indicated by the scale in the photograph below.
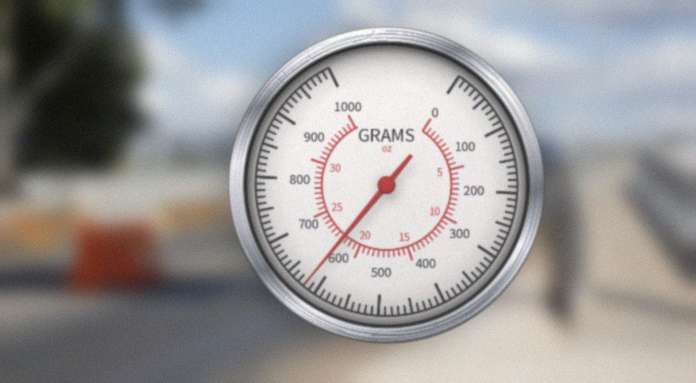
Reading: 620 g
